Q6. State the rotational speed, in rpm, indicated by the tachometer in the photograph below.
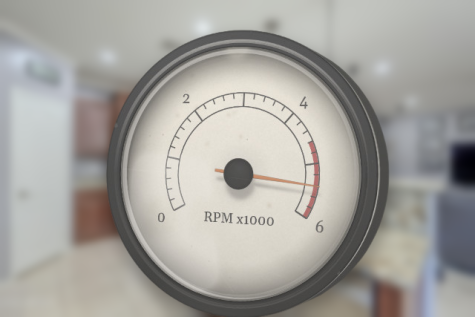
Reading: 5400 rpm
